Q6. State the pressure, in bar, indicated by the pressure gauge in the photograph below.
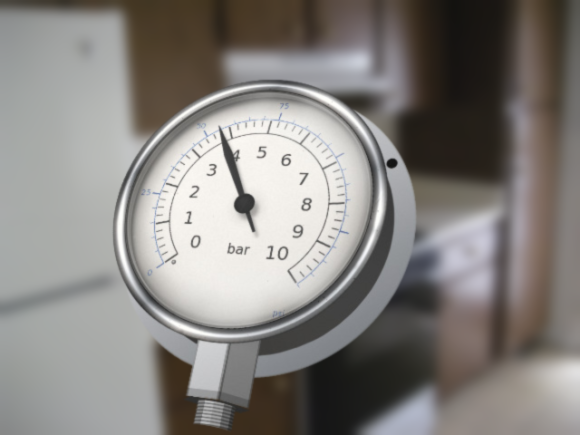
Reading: 3.8 bar
